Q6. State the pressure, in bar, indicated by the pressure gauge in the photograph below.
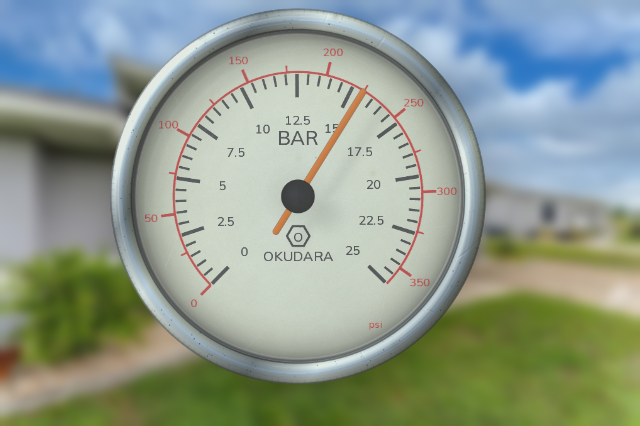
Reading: 15.5 bar
